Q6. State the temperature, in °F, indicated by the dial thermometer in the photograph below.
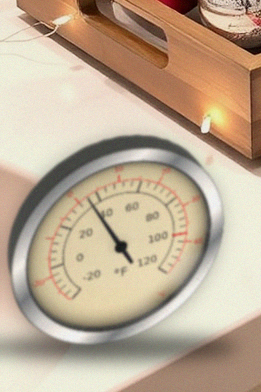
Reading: 36 °F
